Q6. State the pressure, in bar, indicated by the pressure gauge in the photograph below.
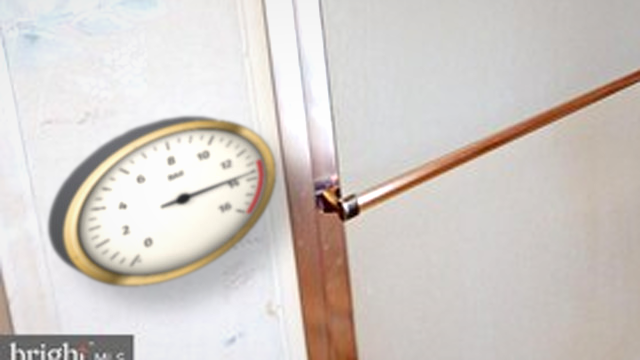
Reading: 13.5 bar
